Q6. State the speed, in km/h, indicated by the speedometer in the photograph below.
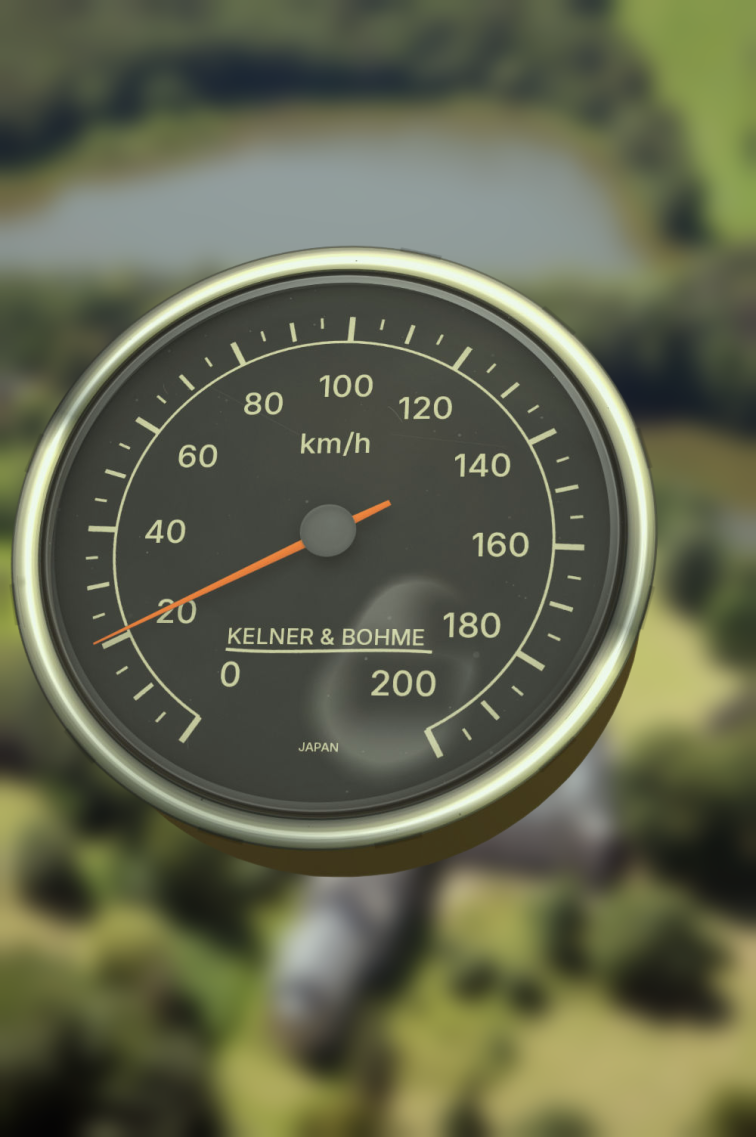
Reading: 20 km/h
